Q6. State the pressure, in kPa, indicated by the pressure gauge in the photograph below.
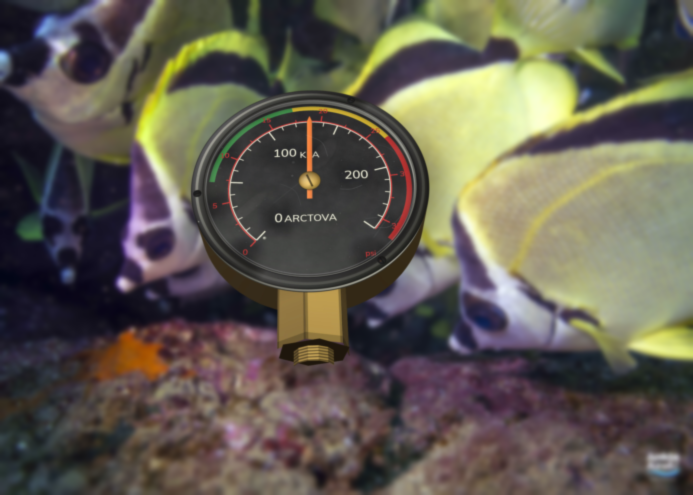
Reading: 130 kPa
